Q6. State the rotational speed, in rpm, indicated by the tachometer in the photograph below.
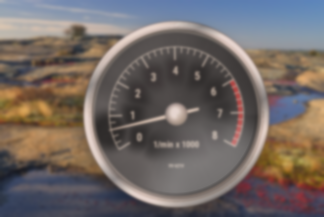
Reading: 600 rpm
